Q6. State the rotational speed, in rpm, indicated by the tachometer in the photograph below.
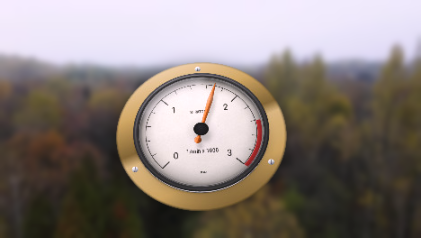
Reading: 1700 rpm
